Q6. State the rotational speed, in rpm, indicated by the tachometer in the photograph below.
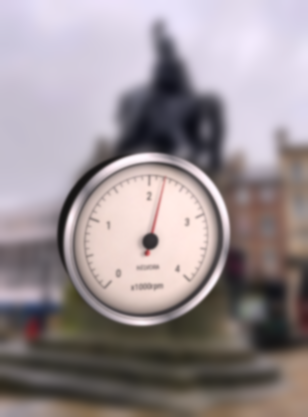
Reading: 2200 rpm
